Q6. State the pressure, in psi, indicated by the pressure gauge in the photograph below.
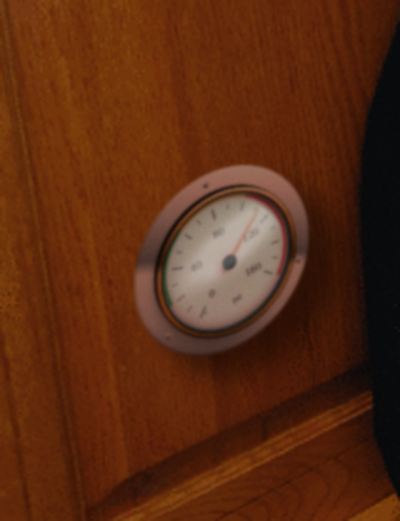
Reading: 110 psi
